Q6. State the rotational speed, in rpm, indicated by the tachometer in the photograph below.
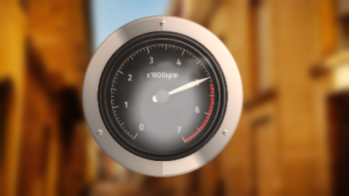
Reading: 5000 rpm
